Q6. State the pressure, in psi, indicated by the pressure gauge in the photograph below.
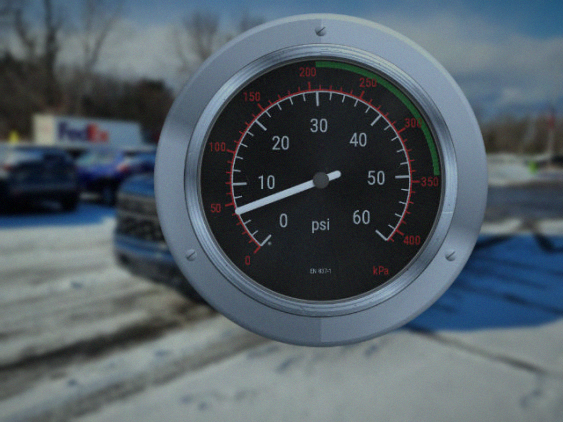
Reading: 6 psi
